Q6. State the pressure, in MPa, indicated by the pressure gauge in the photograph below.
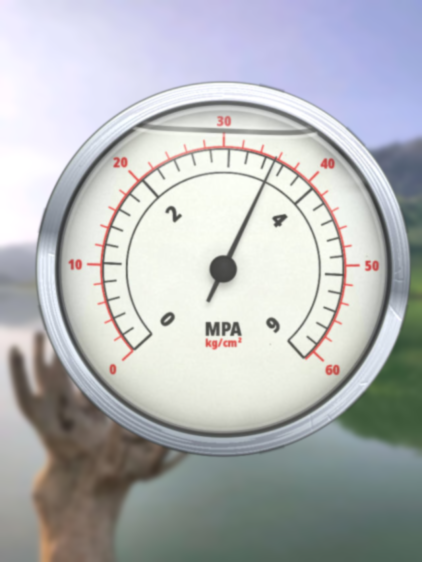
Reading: 3.5 MPa
